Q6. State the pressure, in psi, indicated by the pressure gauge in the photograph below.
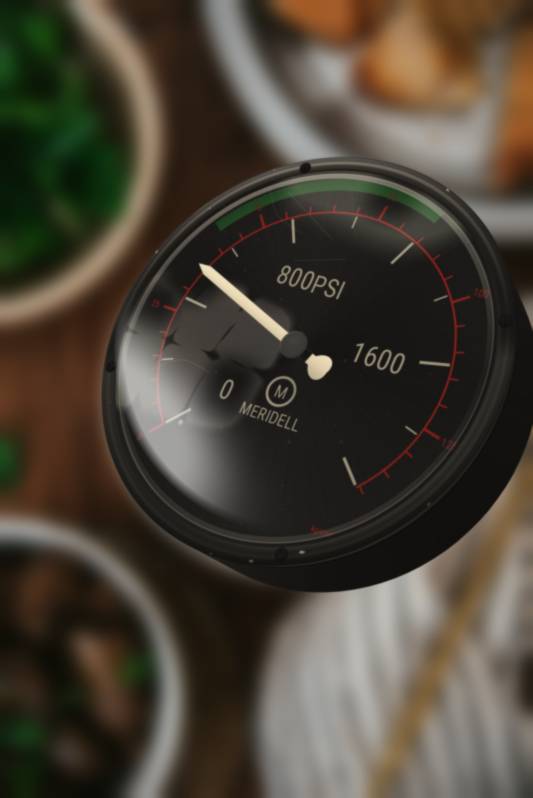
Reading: 500 psi
